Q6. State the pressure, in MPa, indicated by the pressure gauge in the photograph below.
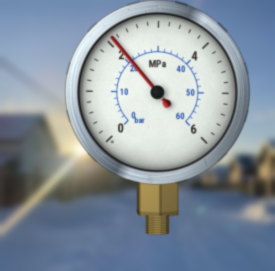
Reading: 2.1 MPa
